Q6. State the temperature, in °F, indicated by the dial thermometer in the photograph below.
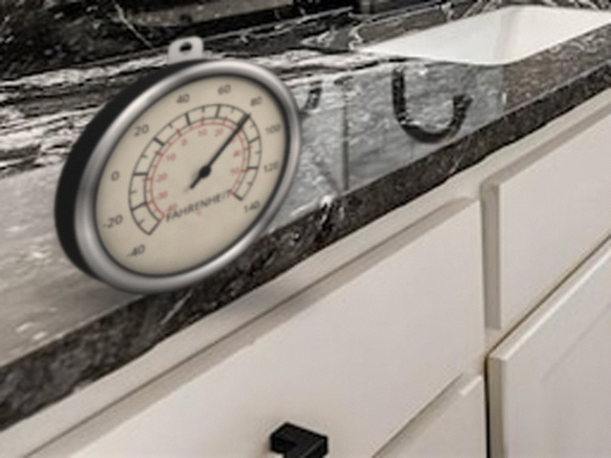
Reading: 80 °F
